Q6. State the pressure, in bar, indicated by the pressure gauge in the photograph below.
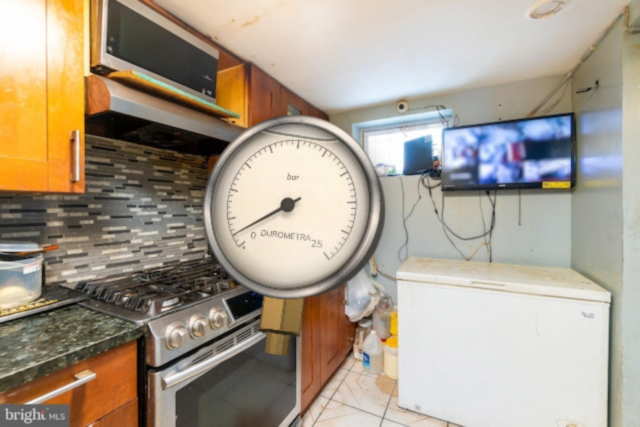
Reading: 1 bar
